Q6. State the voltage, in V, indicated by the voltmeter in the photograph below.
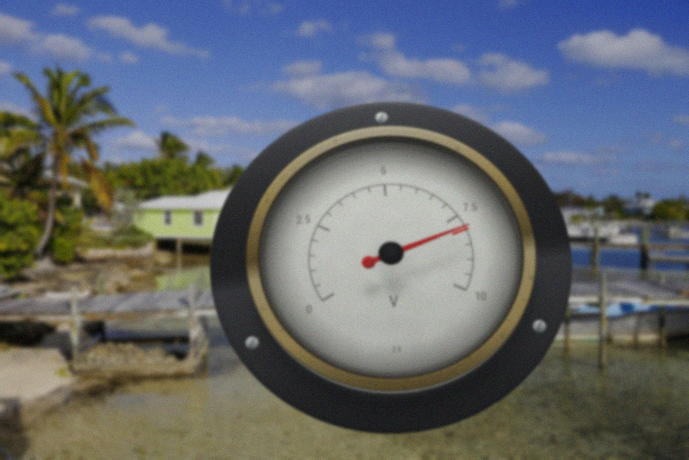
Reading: 8 V
